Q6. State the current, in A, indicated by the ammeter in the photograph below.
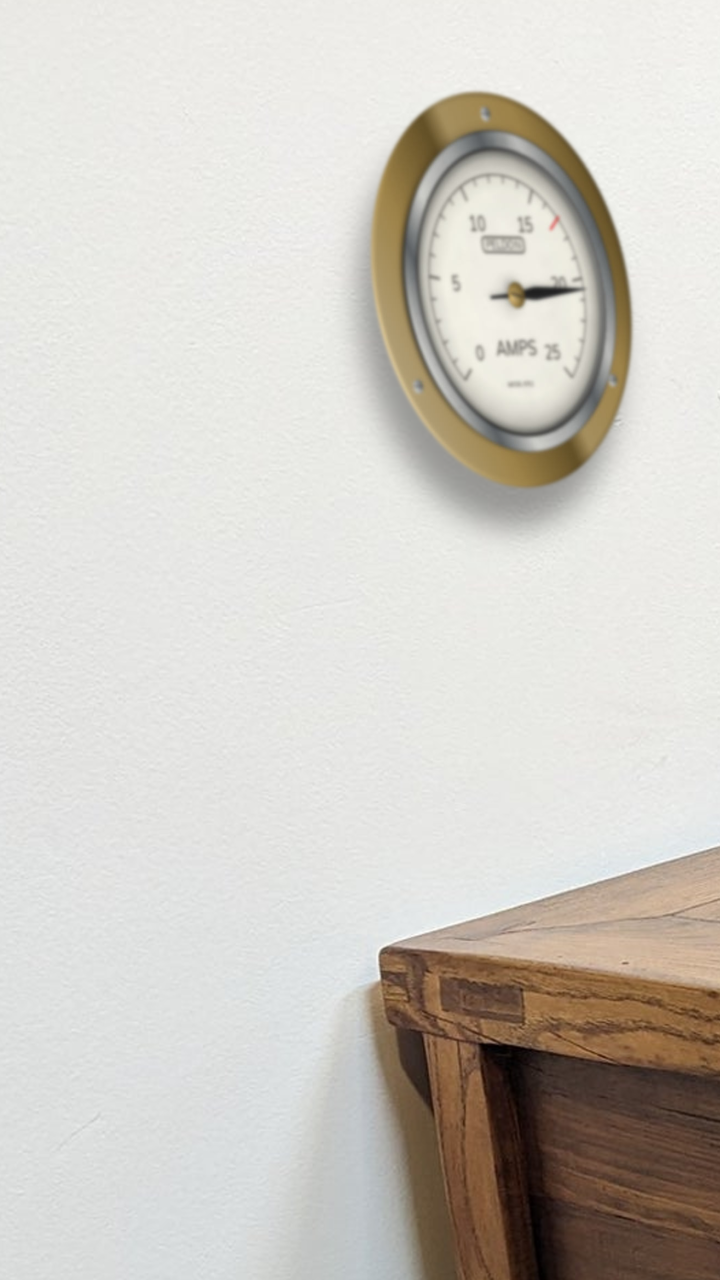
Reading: 20.5 A
